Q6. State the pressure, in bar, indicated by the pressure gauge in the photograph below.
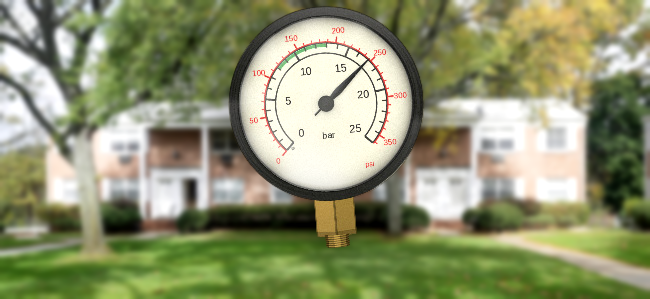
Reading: 17 bar
